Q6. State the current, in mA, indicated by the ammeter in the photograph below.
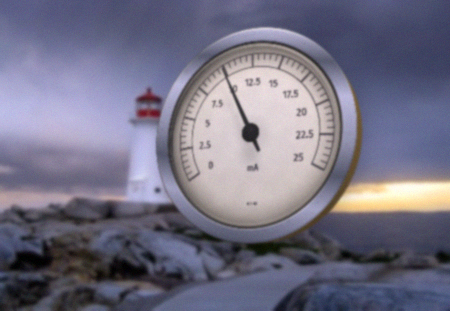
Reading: 10 mA
